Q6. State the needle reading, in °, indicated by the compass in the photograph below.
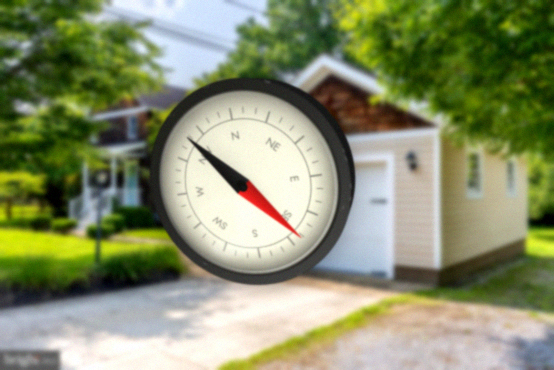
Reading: 140 °
